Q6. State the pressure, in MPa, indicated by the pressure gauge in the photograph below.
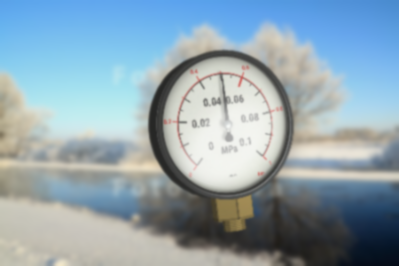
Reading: 0.05 MPa
